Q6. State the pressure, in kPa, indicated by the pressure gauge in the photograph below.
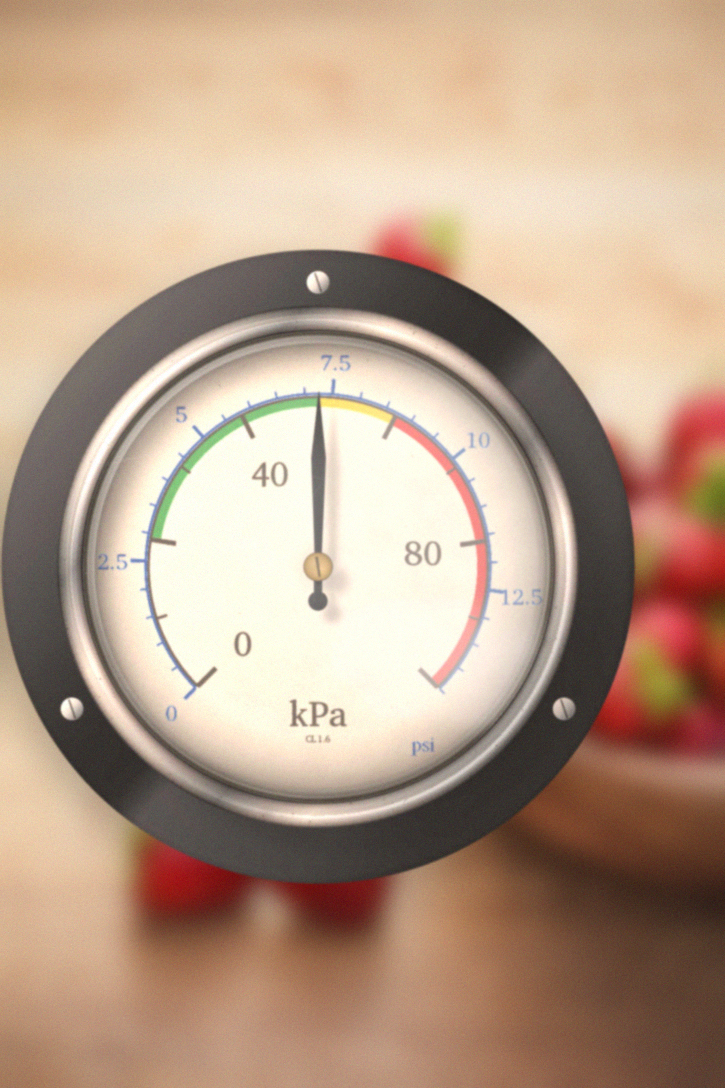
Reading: 50 kPa
